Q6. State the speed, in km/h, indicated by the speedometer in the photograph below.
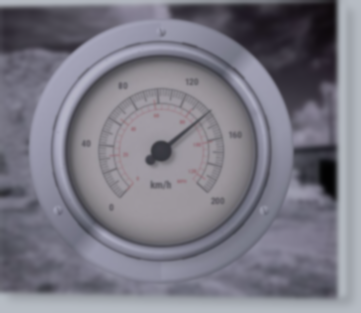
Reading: 140 km/h
